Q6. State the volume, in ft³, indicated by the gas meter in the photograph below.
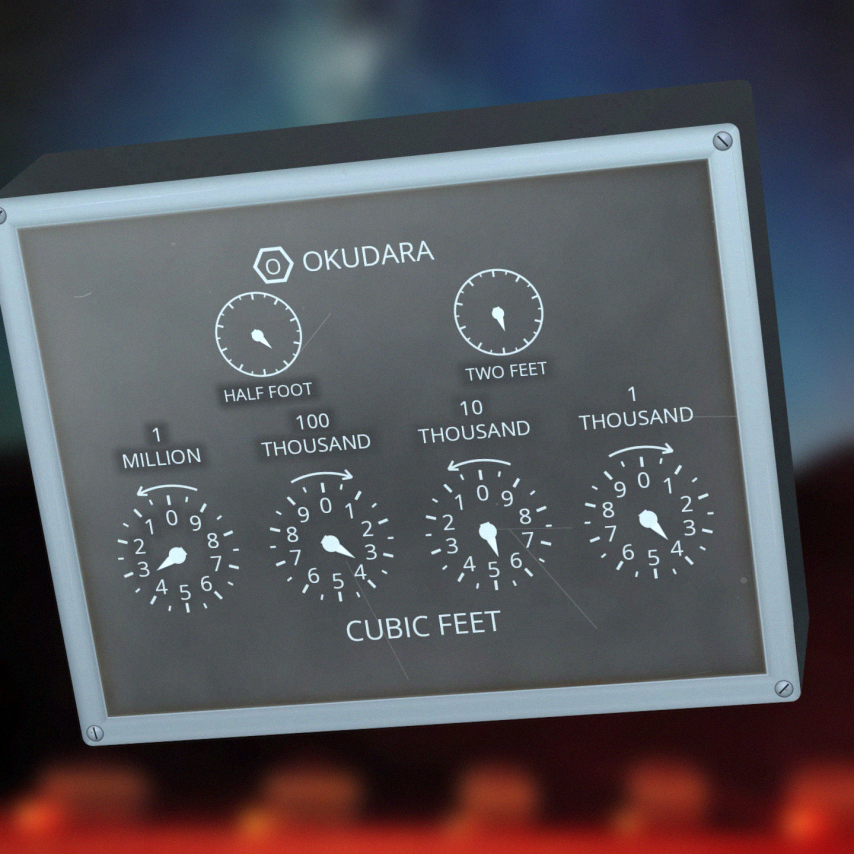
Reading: 335400 ft³
